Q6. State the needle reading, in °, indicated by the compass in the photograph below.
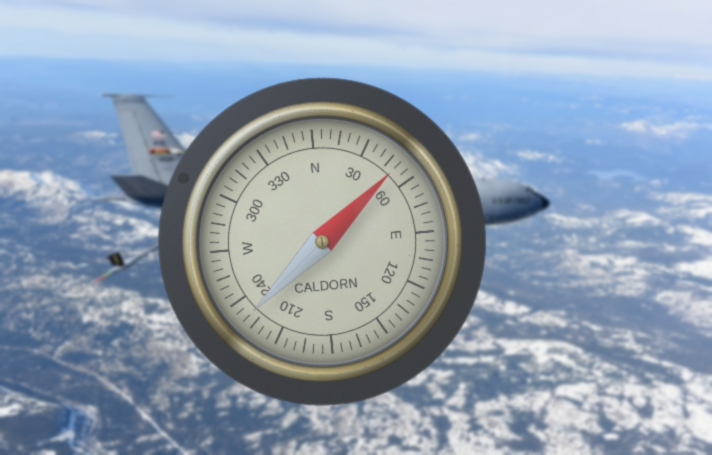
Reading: 50 °
